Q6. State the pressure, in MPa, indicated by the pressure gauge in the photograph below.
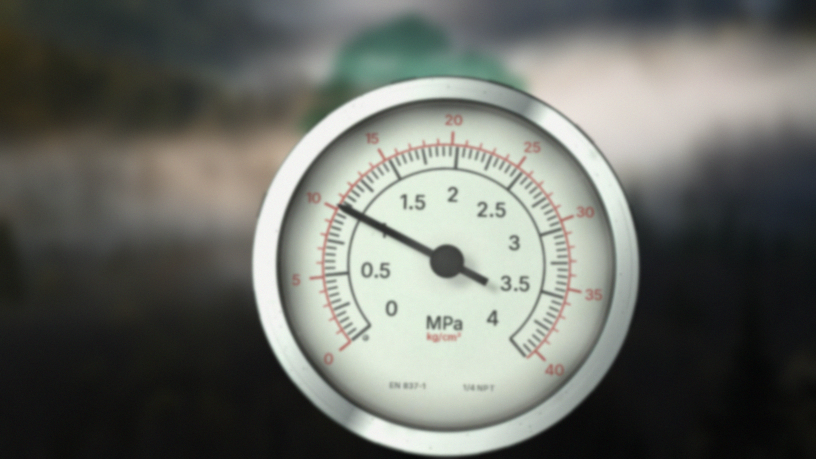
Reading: 1 MPa
